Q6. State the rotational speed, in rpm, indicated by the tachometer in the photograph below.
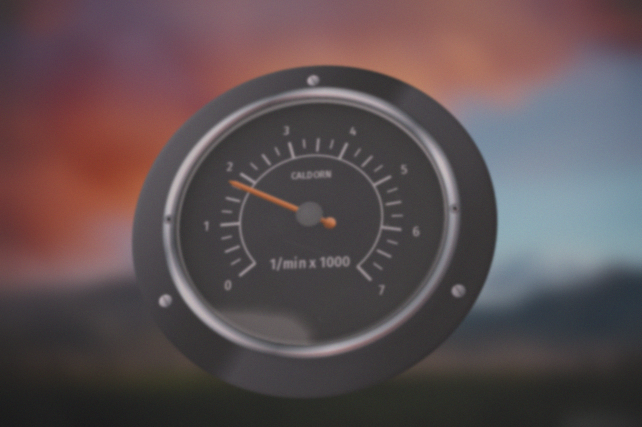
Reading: 1750 rpm
